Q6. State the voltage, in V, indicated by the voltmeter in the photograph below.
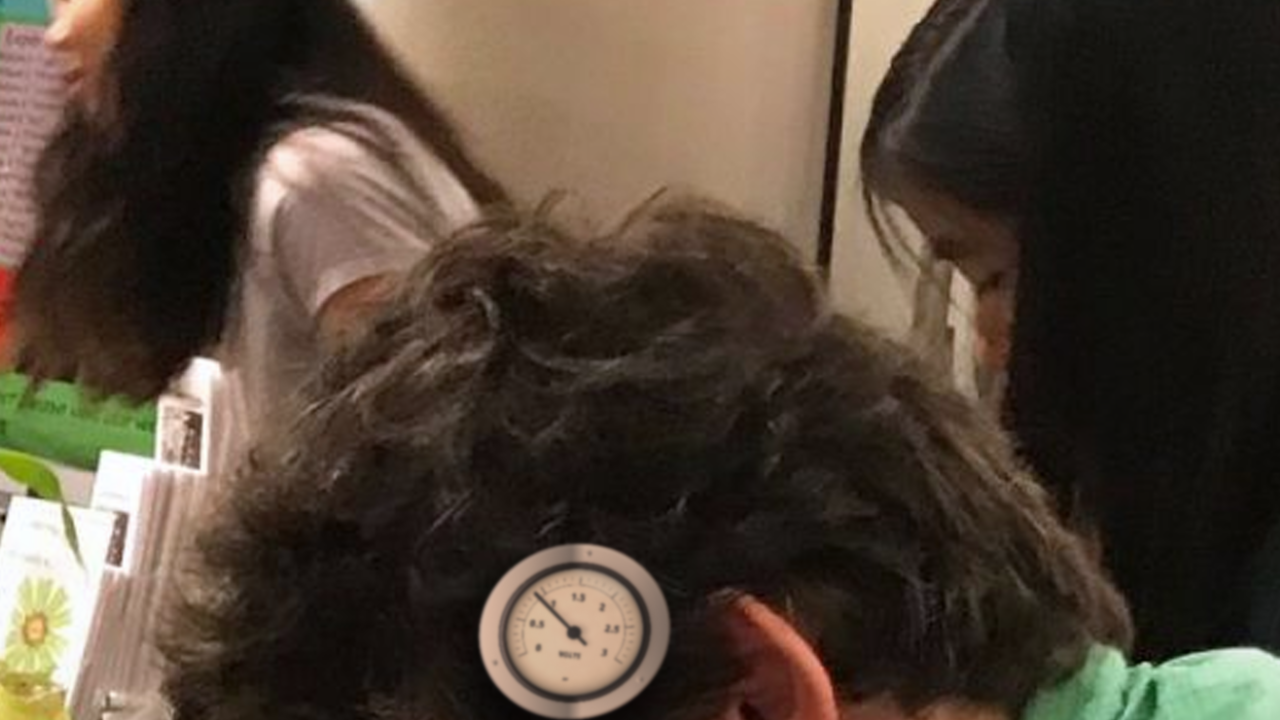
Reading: 0.9 V
